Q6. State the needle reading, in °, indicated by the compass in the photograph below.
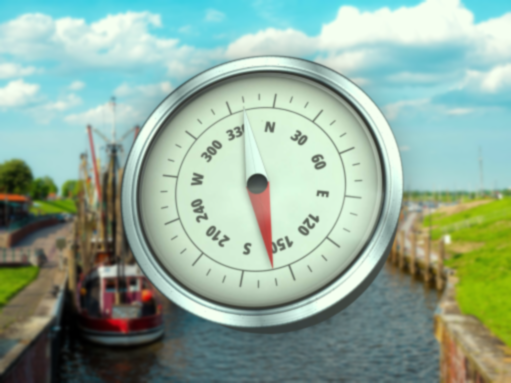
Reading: 160 °
